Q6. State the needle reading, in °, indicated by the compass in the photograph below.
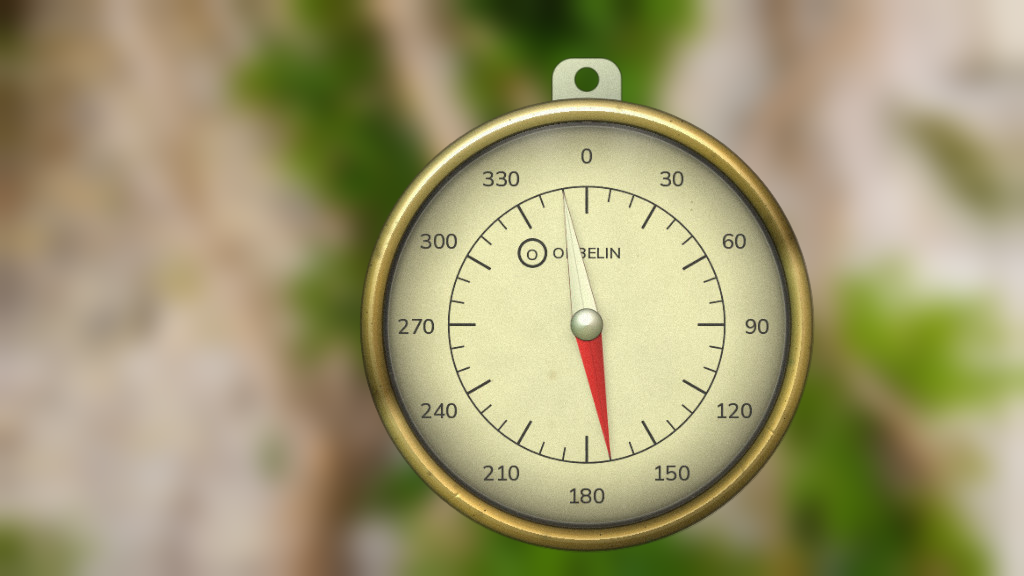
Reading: 170 °
